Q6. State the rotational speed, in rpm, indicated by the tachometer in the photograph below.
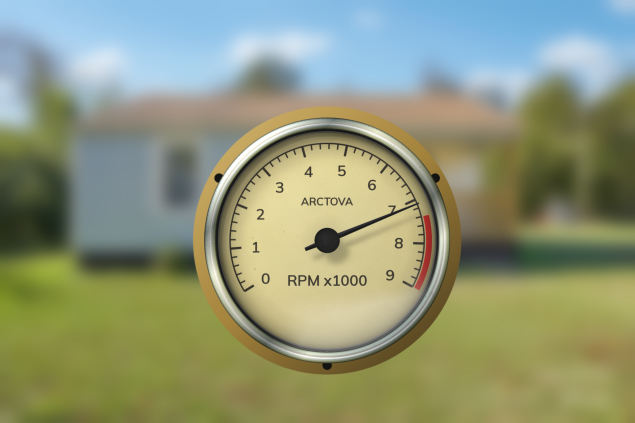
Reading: 7100 rpm
